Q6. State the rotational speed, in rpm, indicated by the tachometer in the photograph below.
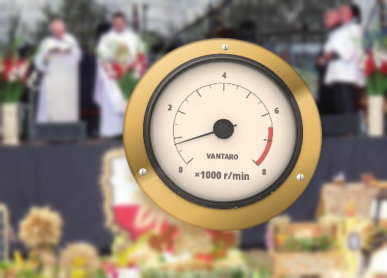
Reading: 750 rpm
